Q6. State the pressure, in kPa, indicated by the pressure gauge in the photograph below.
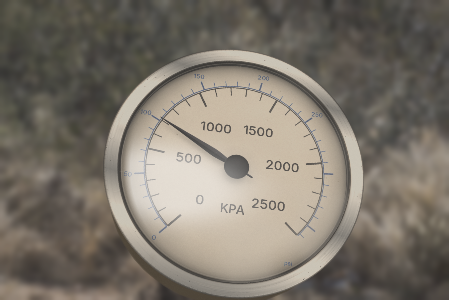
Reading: 700 kPa
